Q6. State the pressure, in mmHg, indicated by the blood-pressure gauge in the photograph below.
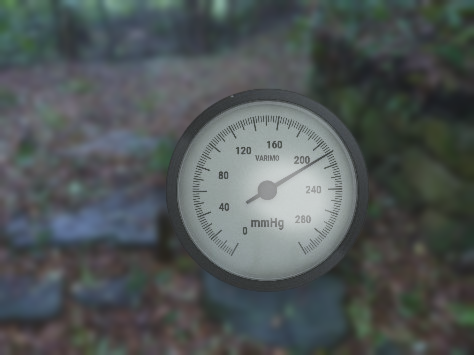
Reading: 210 mmHg
